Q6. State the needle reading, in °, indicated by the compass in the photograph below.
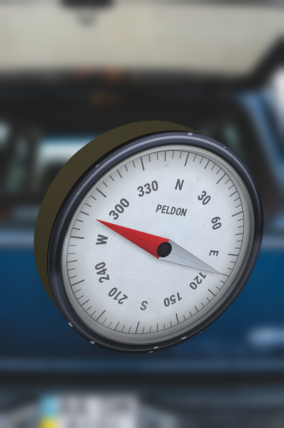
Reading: 285 °
